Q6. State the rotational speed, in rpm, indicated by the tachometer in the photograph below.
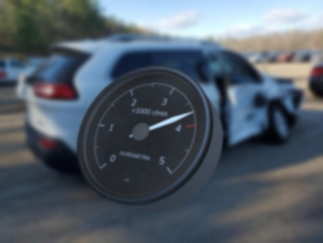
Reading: 3750 rpm
